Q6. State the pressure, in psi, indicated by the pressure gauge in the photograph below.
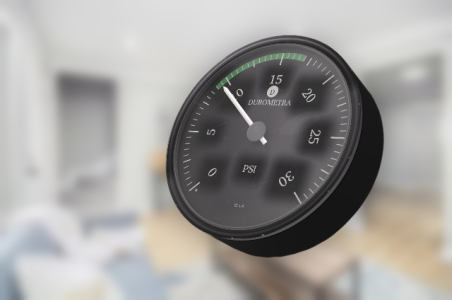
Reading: 9.5 psi
